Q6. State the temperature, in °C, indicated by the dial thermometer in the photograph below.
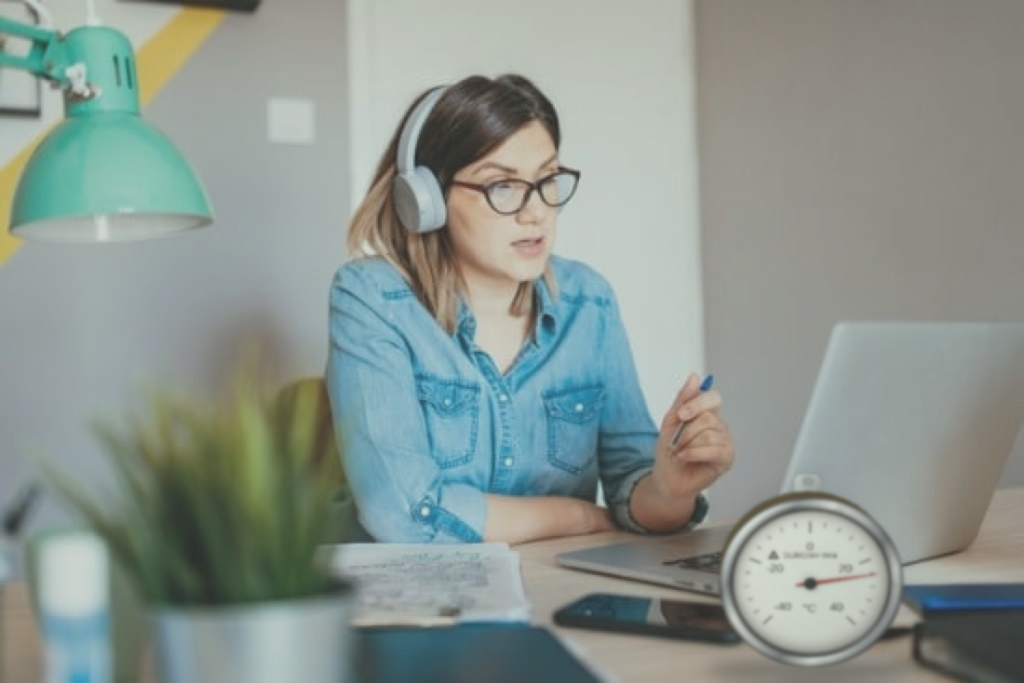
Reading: 24 °C
